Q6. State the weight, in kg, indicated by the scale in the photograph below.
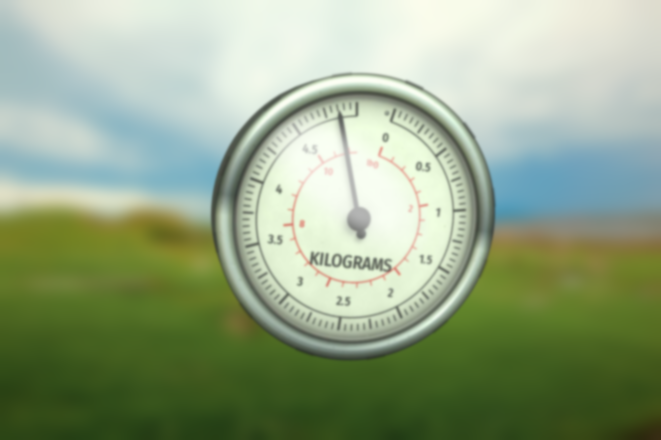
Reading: 4.85 kg
